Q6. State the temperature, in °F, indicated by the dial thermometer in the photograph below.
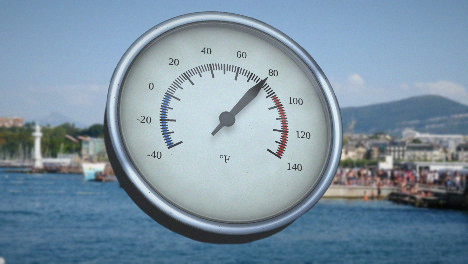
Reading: 80 °F
